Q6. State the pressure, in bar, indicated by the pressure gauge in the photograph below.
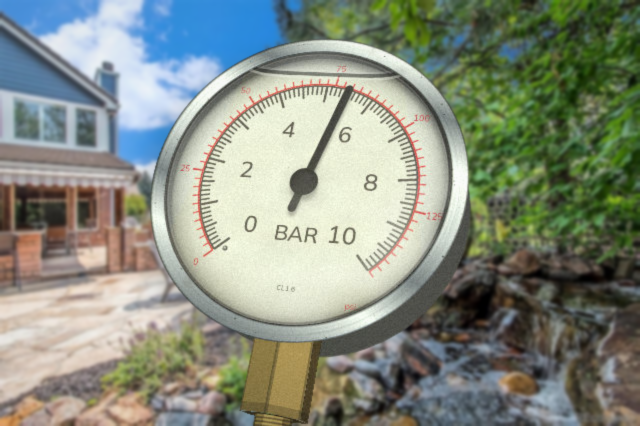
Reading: 5.5 bar
